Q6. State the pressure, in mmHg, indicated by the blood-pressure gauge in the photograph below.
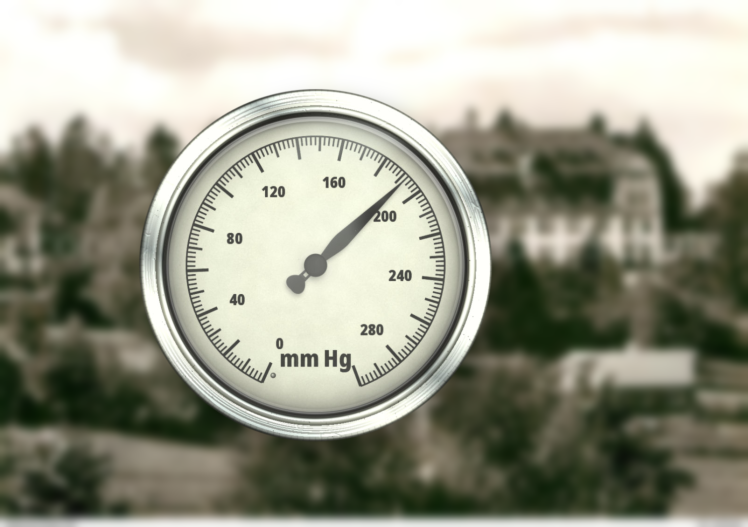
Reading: 192 mmHg
